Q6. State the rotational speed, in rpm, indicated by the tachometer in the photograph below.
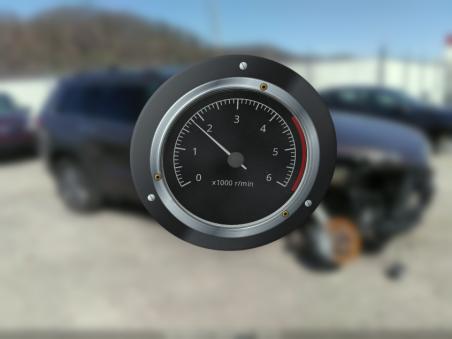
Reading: 1800 rpm
